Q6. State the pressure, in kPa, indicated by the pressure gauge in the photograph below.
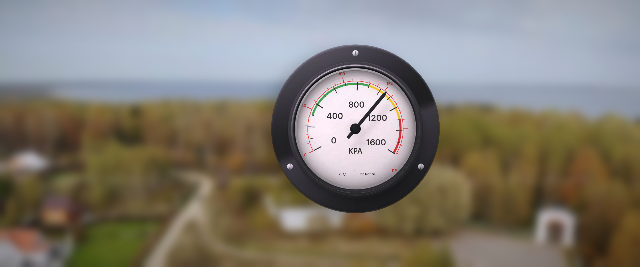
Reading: 1050 kPa
